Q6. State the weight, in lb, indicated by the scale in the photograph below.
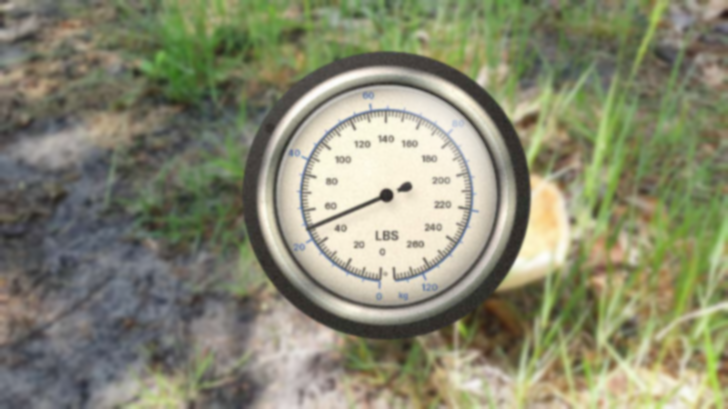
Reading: 50 lb
